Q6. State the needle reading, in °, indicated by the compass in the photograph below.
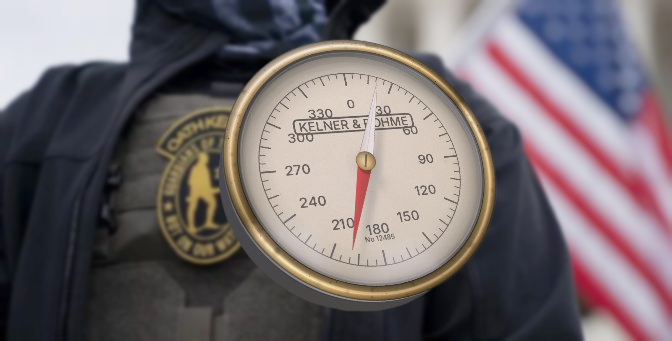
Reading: 200 °
